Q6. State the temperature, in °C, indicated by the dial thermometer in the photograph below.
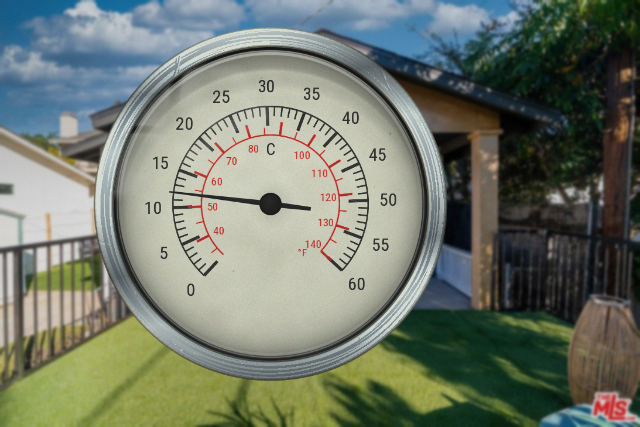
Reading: 12 °C
